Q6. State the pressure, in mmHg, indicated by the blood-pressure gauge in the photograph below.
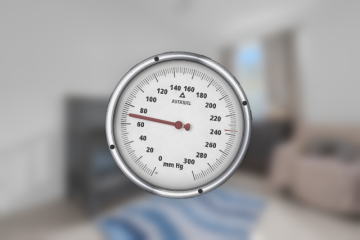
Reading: 70 mmHg
